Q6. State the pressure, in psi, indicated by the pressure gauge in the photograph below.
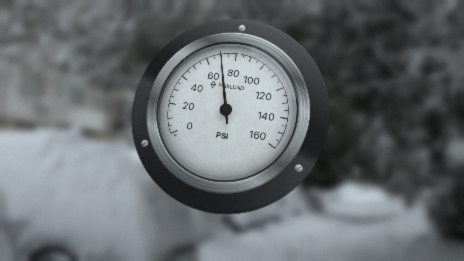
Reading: 70 psi
